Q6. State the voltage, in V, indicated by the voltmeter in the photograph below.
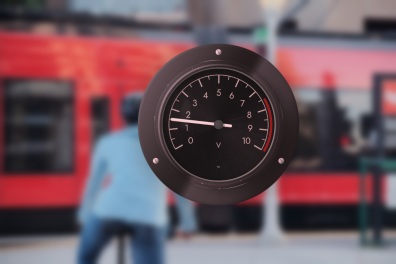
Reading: 1.5 V
